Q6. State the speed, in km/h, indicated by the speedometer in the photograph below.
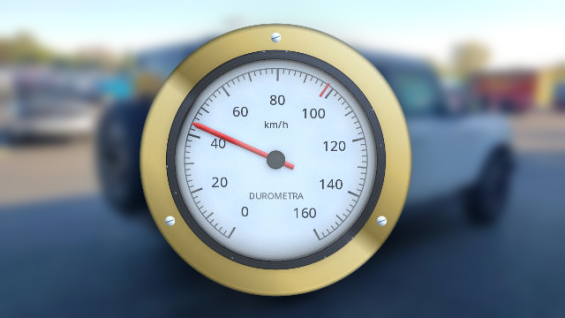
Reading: 44 km/h
